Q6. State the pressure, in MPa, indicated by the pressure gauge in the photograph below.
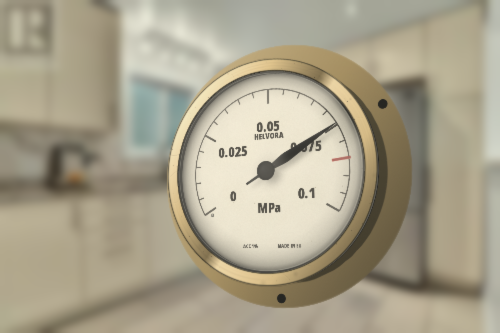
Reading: 0.075 MPa
